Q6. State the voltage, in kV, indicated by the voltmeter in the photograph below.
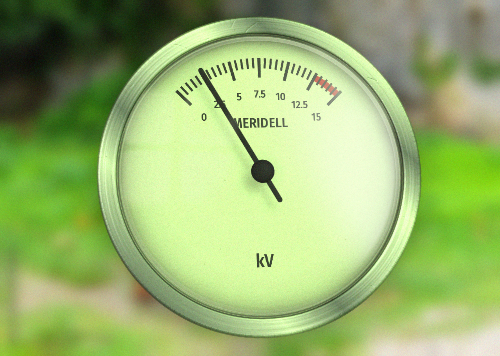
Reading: 2.5 kV
